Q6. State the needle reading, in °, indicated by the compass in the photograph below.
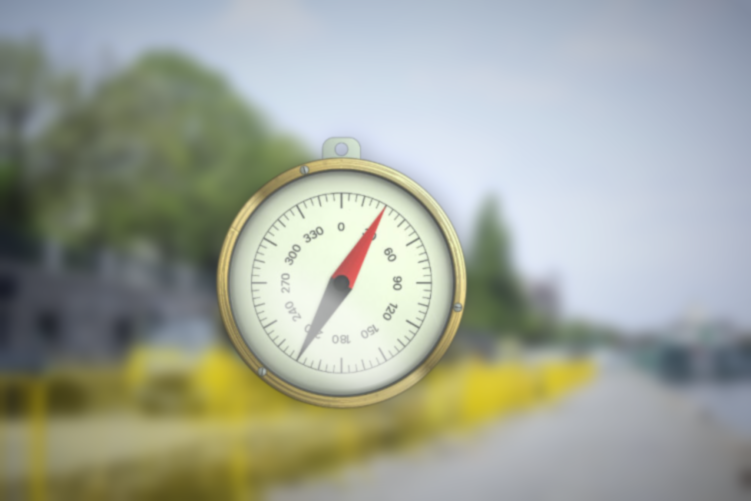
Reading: 30 °
